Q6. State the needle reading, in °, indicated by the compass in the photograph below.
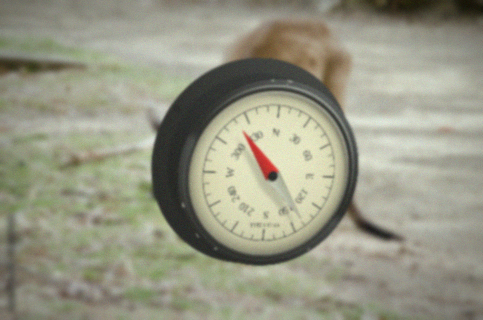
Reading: 320 °
